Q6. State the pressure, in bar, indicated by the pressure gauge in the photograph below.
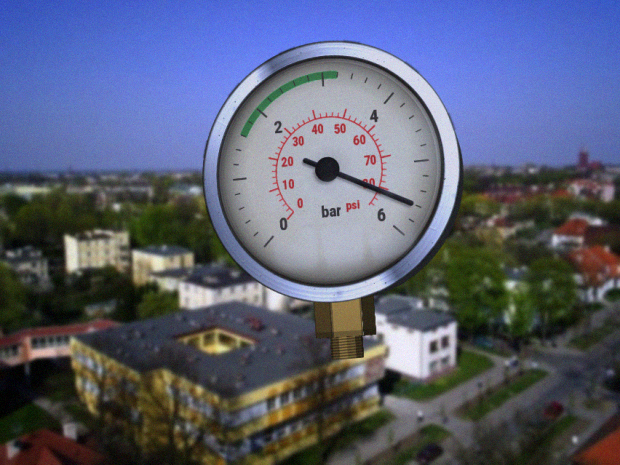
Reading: 5.6 bar
